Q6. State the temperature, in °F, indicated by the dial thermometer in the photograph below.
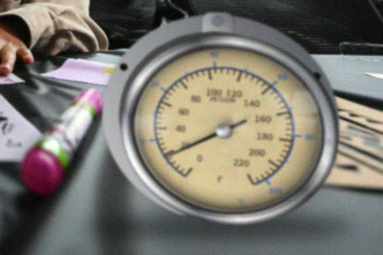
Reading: 20 °F
